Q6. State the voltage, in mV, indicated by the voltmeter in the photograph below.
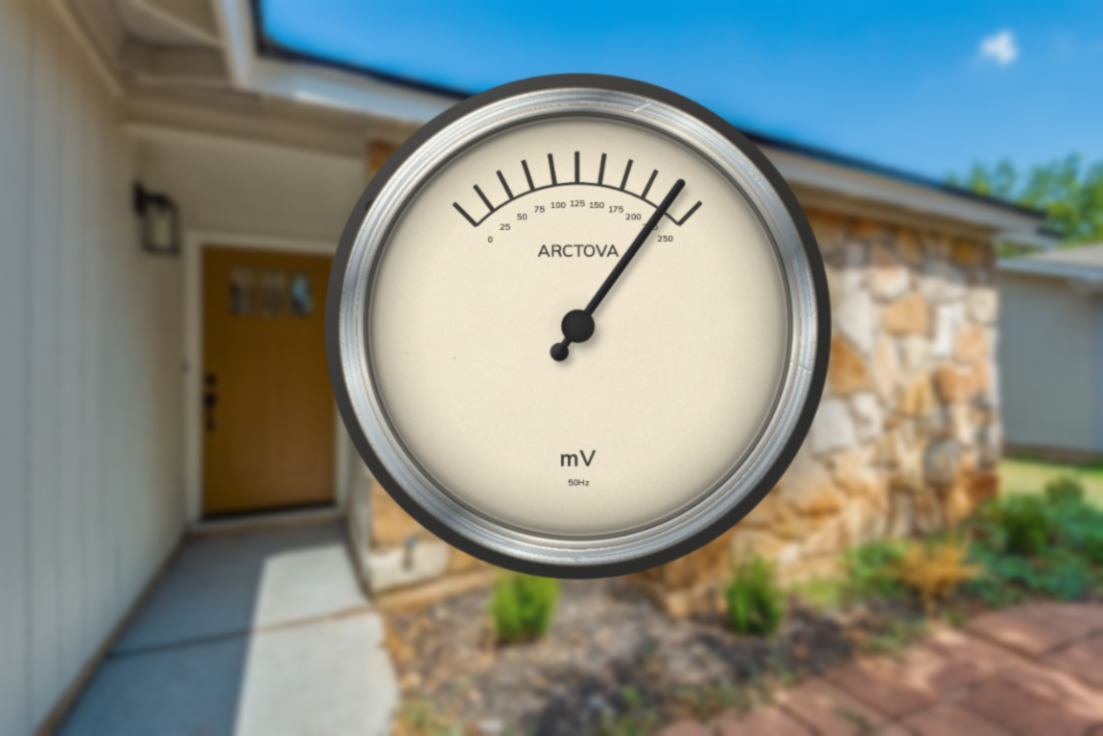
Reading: 225 mV
